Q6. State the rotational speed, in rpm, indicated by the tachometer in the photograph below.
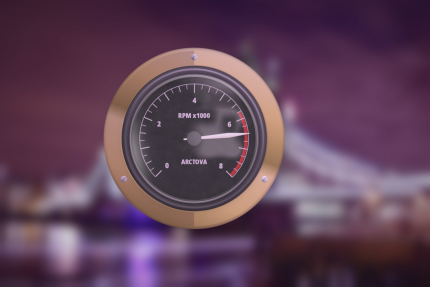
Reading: 6500 rpm
